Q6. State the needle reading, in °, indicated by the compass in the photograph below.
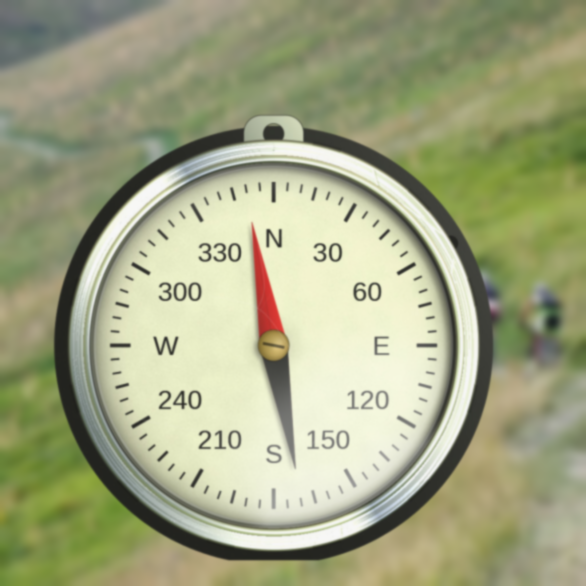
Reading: 350 °
